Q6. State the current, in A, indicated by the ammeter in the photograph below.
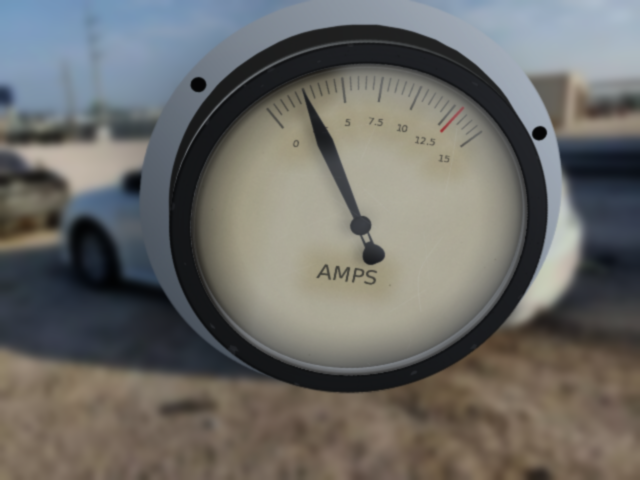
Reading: 2.5 A
